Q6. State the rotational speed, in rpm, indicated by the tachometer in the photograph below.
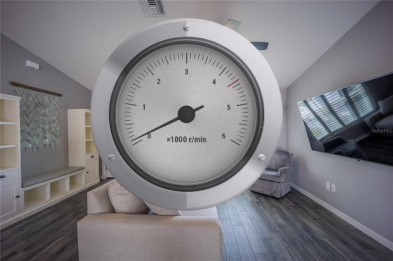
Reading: 100 rpm
